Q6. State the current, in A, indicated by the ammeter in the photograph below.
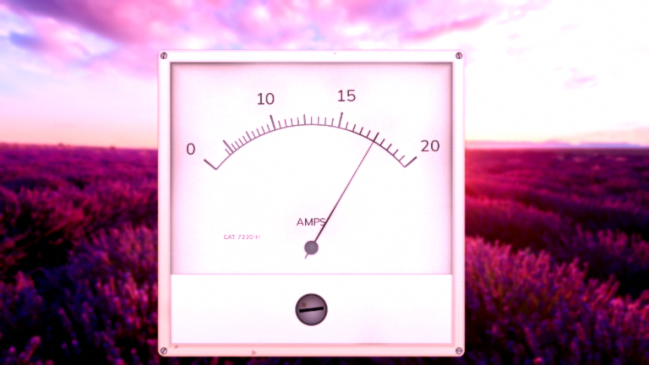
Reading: 17.5 A
